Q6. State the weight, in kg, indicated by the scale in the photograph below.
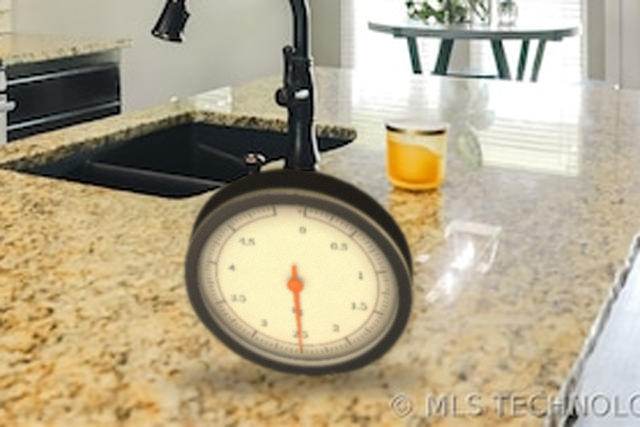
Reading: 2.5 kg
